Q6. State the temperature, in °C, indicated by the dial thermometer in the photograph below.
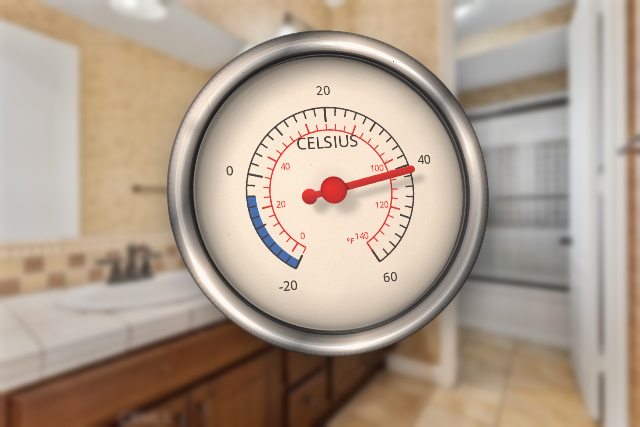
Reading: 41 °C
